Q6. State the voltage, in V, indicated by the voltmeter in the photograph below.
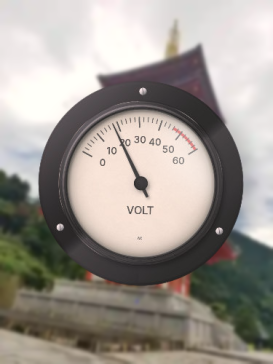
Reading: 18 V
